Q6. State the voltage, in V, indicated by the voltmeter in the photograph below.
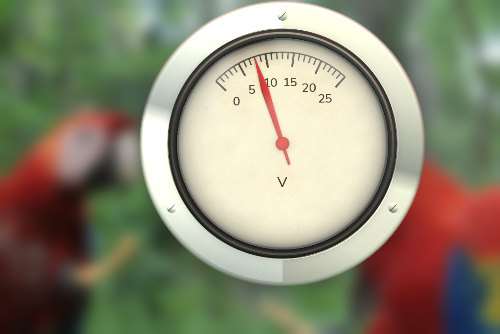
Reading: 8 V
